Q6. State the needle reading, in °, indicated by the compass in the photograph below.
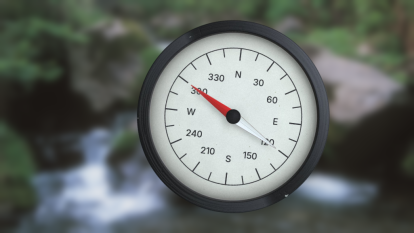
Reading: 300 °
